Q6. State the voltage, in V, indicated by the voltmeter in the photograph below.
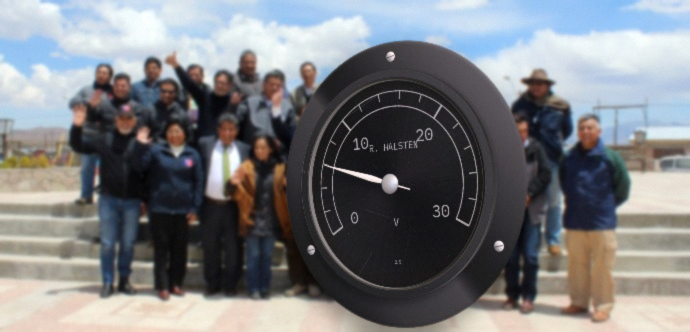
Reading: 6 V
